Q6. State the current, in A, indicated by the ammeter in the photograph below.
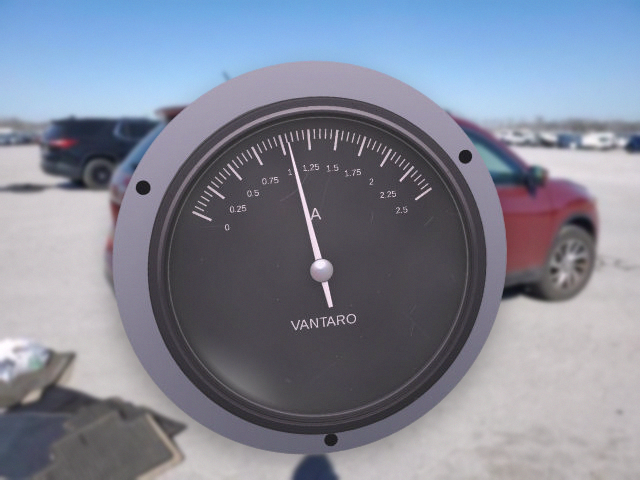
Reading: 1.05 A
